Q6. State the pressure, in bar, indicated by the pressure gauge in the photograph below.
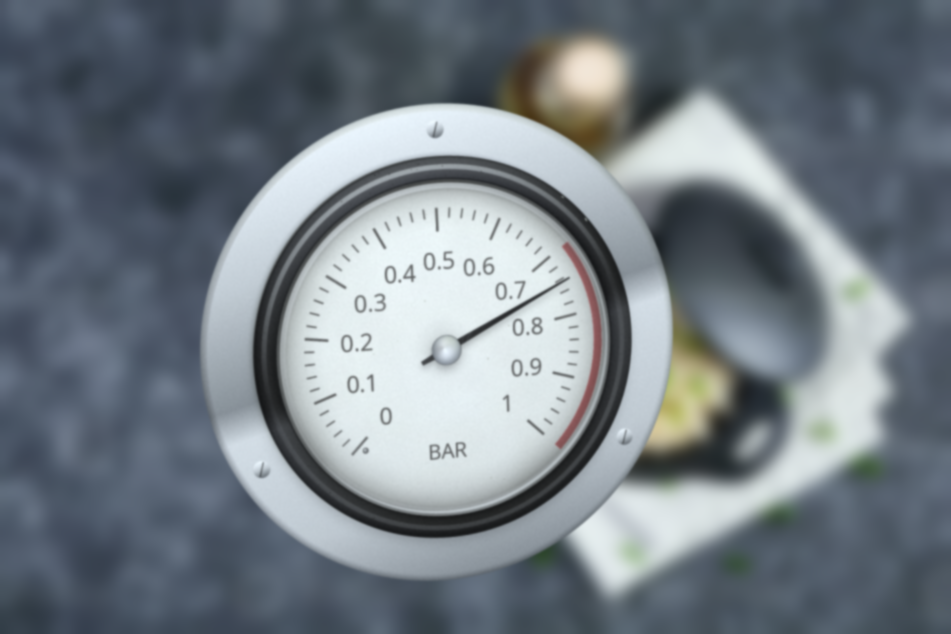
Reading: 0.74 bar
